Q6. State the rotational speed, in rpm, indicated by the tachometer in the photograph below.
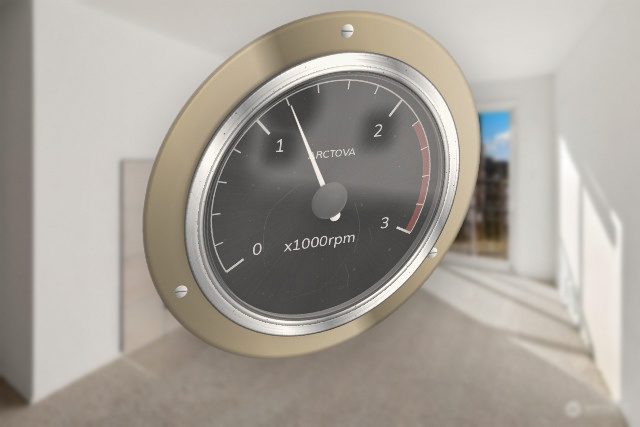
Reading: 1200 rpm
